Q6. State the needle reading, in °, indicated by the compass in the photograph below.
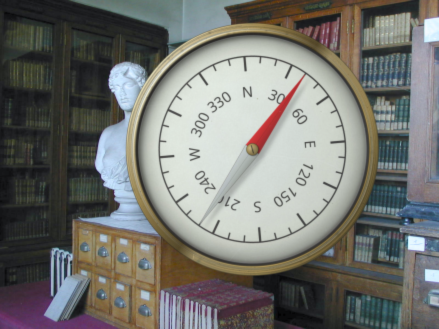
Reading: 40 °
